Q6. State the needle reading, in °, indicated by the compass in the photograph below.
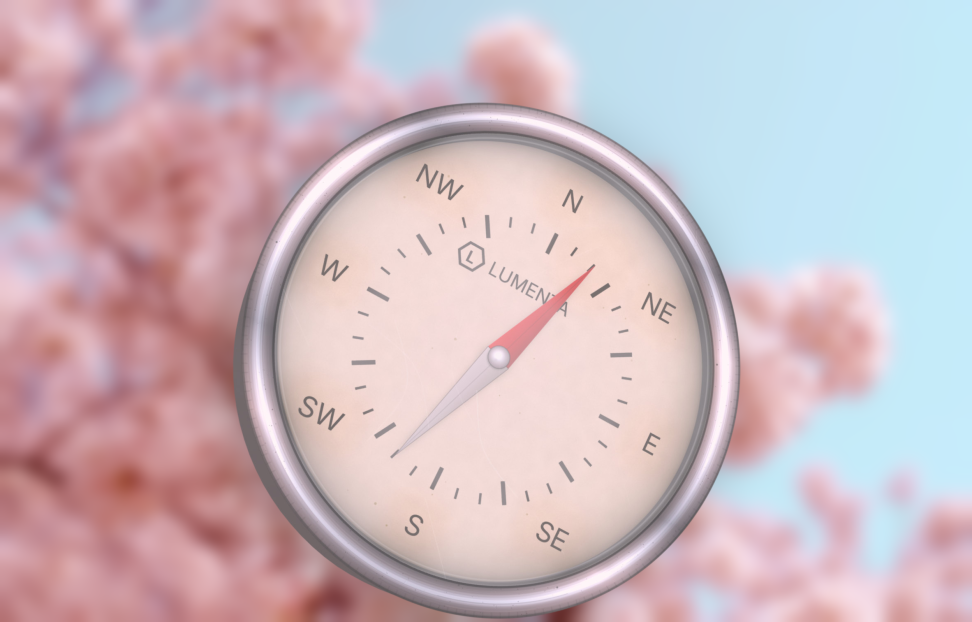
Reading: 20 °
